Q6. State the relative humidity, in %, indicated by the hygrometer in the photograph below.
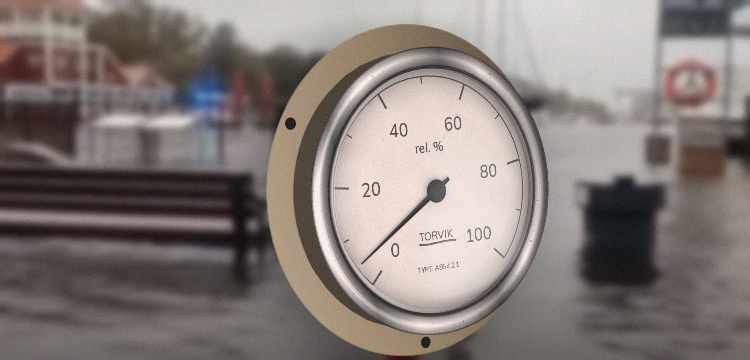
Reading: 5 %
